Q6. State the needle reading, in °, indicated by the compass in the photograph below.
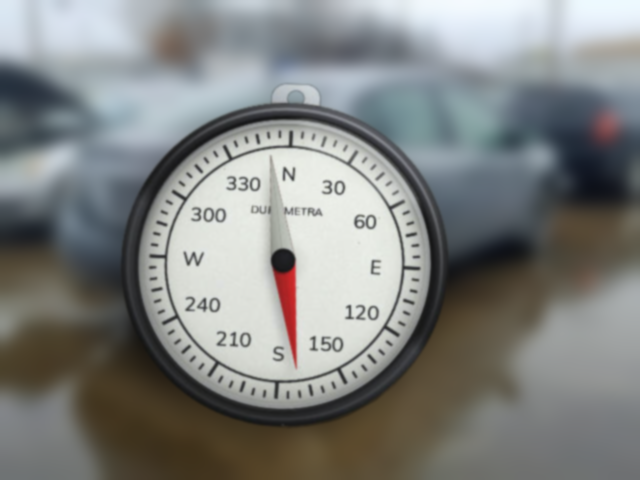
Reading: 170 °
